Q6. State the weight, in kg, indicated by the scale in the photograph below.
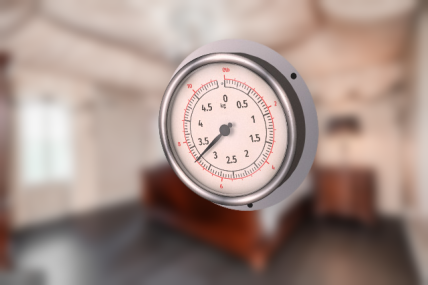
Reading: 3.25 kg
